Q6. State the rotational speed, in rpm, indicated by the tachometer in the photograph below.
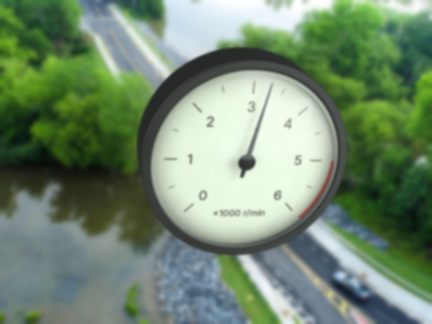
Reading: 3250 rpm
